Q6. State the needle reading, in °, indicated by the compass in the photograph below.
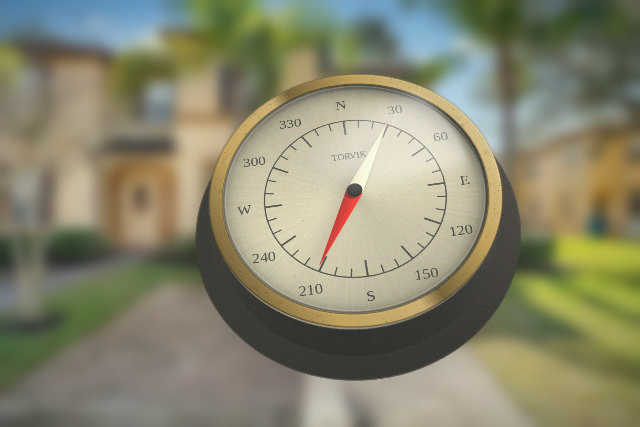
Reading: 210 °
